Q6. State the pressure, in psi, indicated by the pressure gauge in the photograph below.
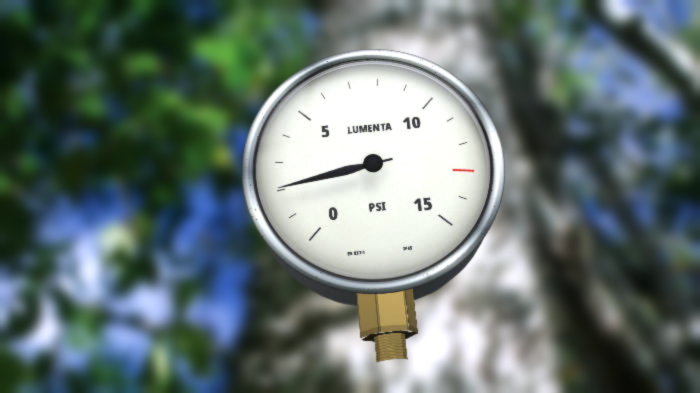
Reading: 2 psi
